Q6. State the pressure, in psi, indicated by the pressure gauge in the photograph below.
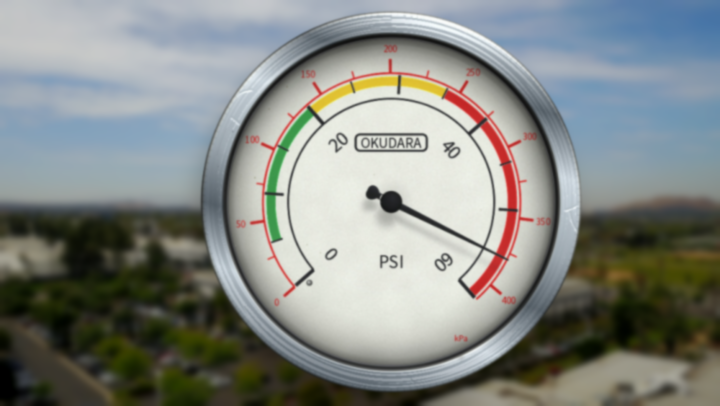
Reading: 55 psi
